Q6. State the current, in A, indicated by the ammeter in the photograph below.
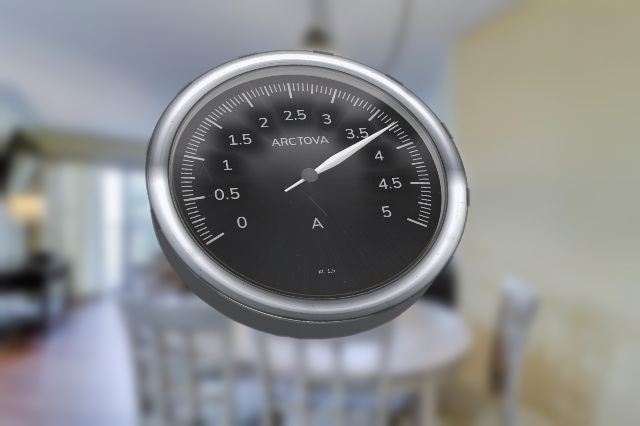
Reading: 3.75 A
